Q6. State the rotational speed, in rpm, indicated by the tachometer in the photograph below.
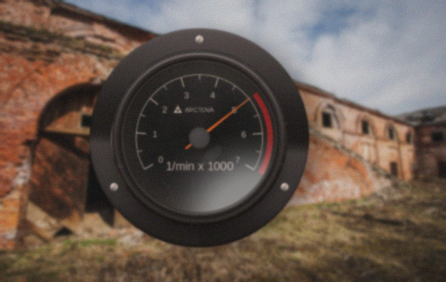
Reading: 5000 rpm
